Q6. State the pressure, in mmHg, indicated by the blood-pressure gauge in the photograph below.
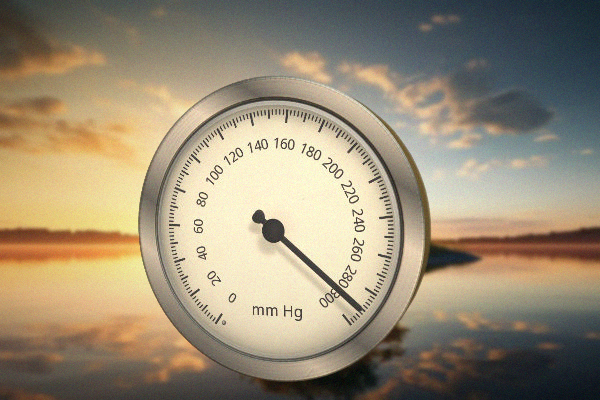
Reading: 290 mmHg
